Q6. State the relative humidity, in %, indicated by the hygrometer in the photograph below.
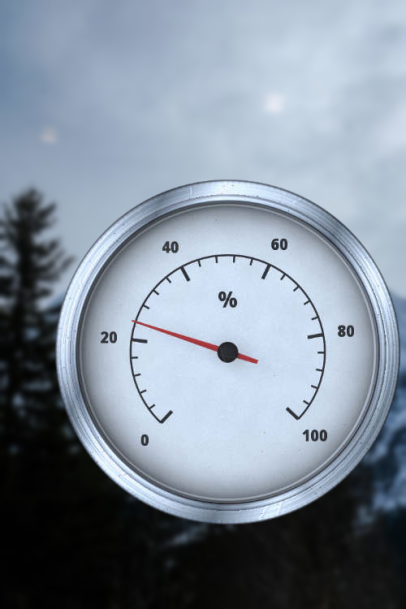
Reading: 24 %
